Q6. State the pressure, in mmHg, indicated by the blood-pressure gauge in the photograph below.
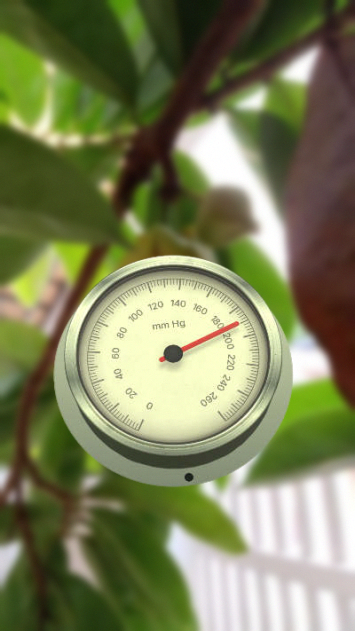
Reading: 190 mmHg
